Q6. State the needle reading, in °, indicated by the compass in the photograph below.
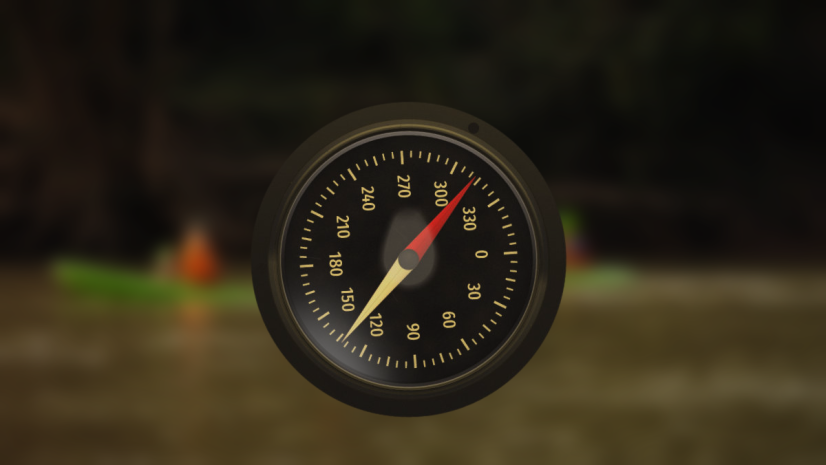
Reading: 312.5 °
